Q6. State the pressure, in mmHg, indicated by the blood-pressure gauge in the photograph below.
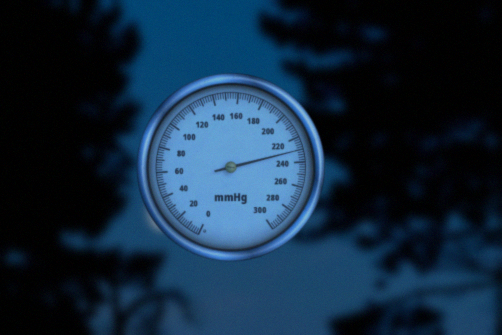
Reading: 230 mmHg
